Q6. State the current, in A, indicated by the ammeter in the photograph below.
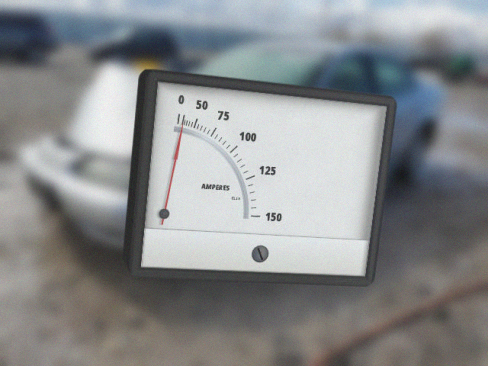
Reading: 25 A
